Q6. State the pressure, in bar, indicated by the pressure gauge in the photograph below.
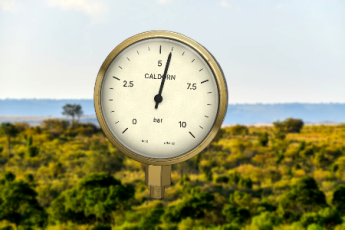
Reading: 5.5 bar
